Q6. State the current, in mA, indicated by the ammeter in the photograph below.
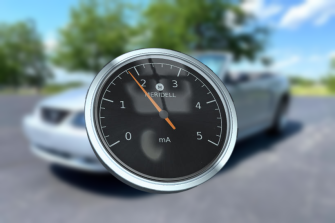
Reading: 1.8 mA
